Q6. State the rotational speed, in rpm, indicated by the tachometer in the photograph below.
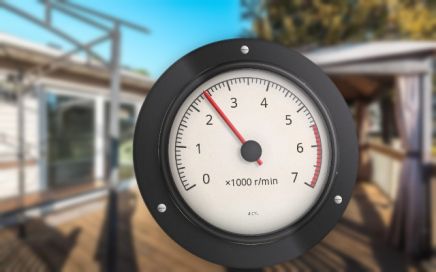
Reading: 2400 rpm
